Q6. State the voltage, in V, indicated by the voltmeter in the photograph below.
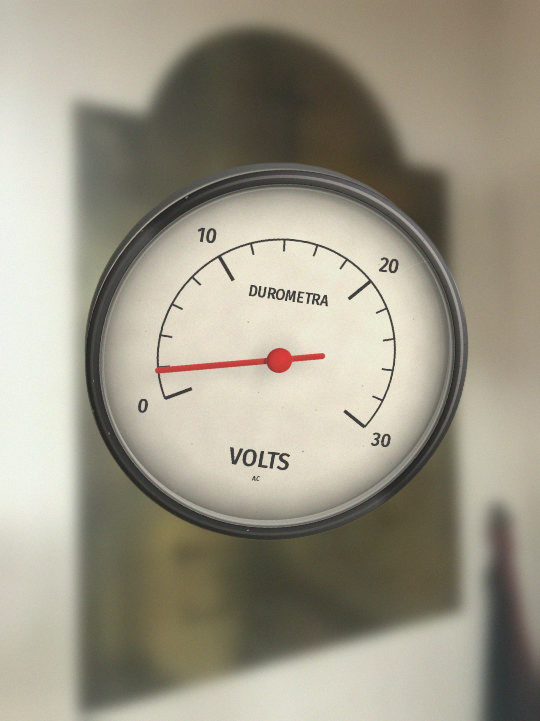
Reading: 2 V
